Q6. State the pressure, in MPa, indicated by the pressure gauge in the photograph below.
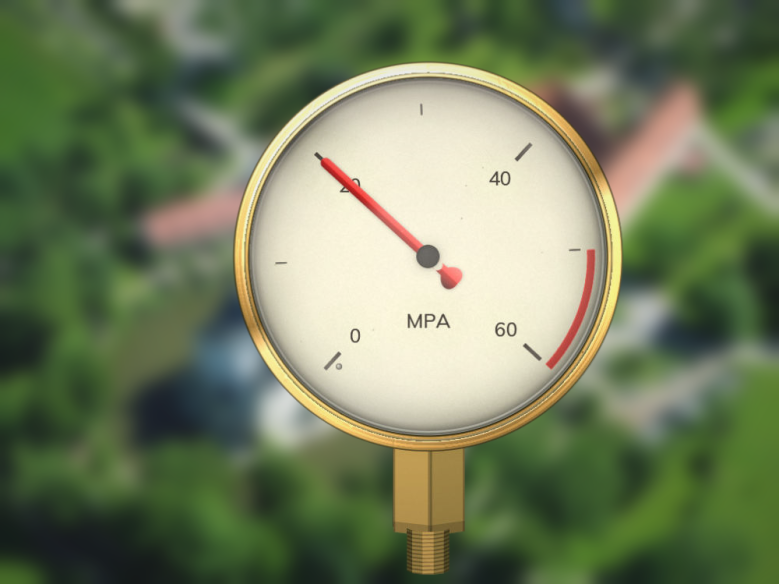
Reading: 20 MPa
